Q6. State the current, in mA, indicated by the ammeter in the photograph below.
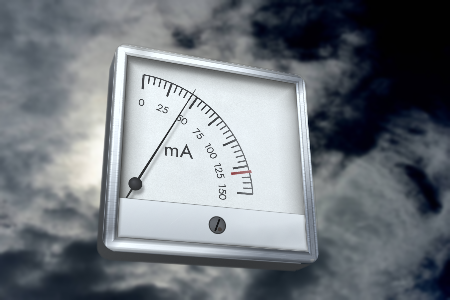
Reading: 45 mA
